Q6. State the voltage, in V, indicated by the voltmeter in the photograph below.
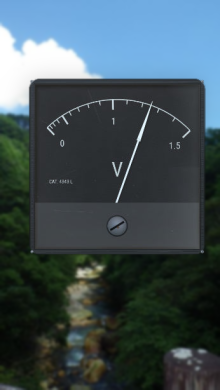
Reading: 1.25 V
